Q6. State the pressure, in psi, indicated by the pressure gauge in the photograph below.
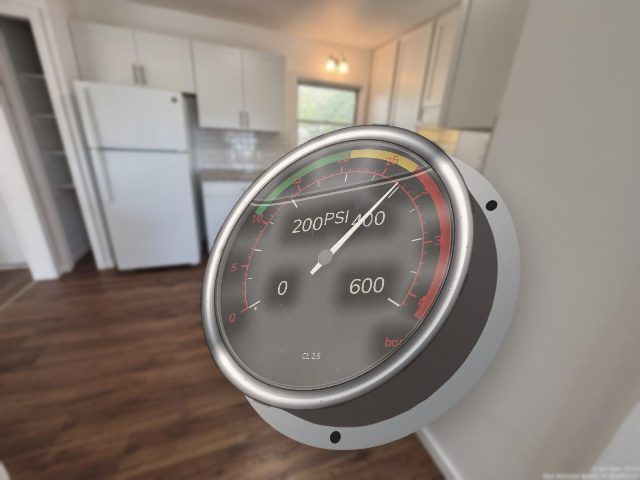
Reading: 400 psi
